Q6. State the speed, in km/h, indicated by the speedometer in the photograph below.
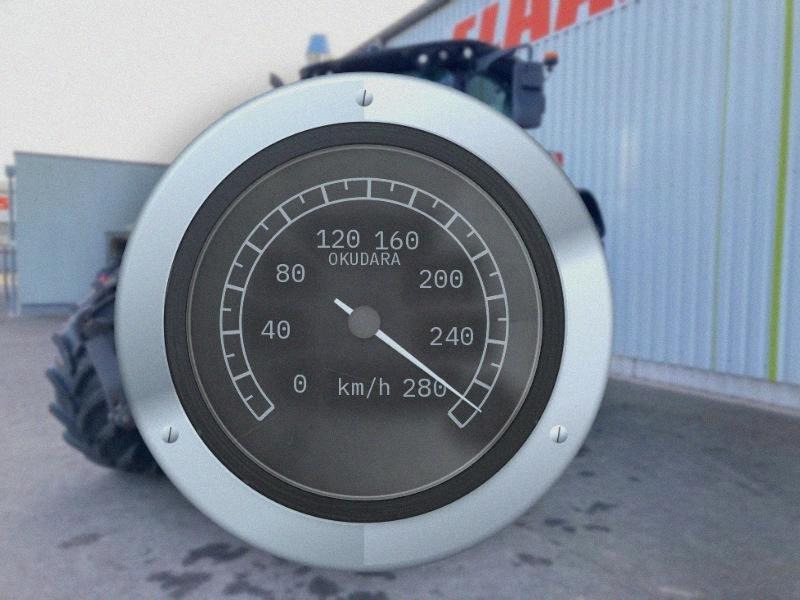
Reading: 270 km/h
